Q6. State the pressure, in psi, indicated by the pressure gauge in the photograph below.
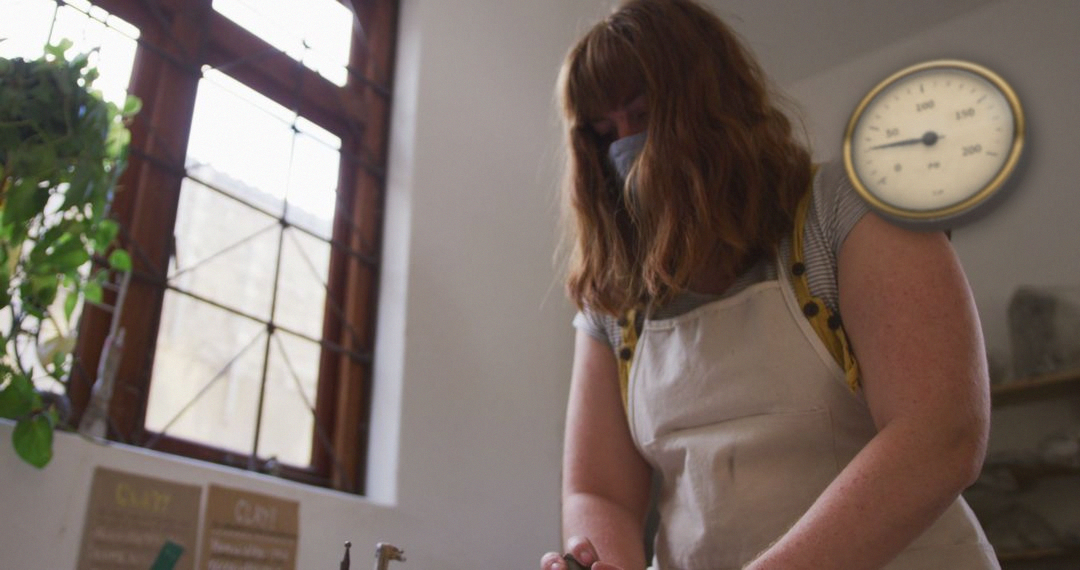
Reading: 30 psi
